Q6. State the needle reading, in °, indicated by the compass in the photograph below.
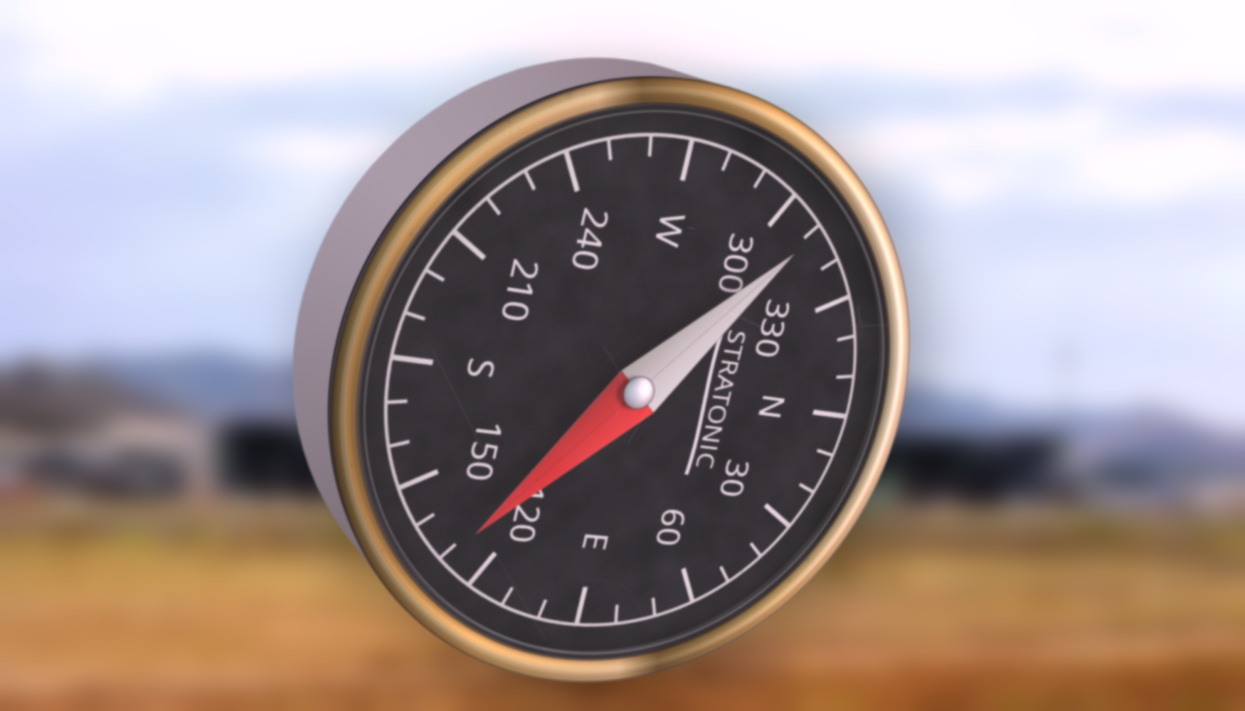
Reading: 130 °
